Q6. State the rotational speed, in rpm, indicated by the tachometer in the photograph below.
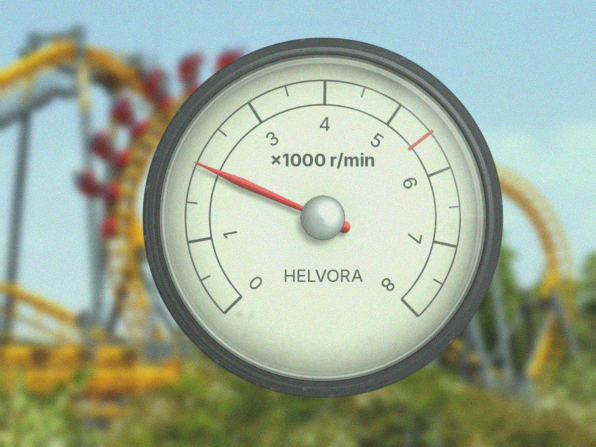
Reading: 2000 rpm
